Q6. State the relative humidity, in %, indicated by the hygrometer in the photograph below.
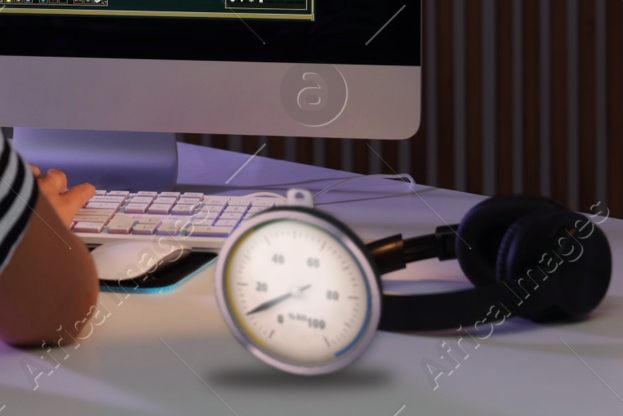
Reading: 10 %
